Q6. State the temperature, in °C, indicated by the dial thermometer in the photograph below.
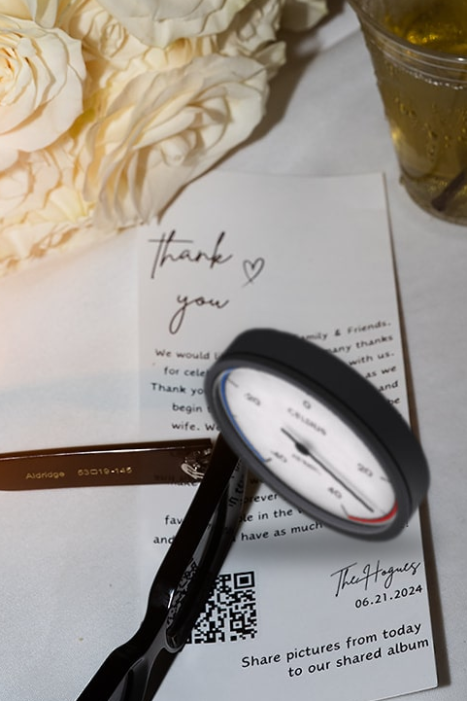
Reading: 30 °C
